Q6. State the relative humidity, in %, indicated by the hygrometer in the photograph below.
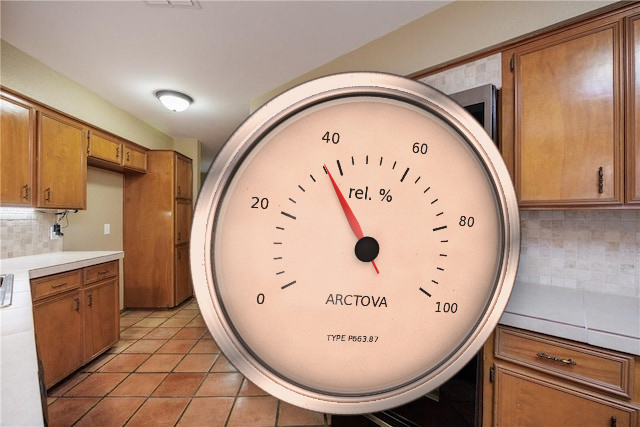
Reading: 36 %
